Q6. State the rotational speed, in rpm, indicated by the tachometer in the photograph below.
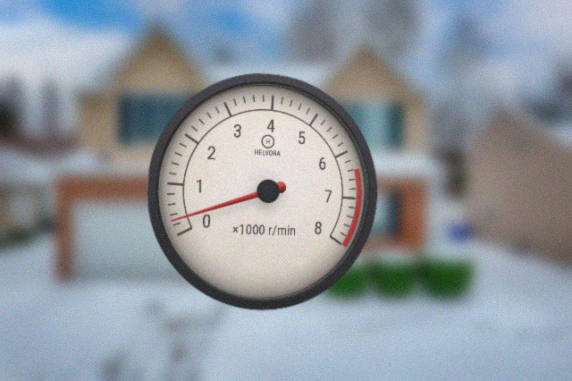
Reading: 300 rpm
